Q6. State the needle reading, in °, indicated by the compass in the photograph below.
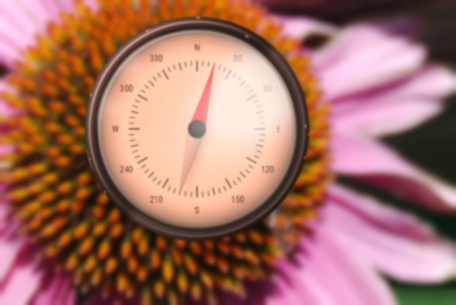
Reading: 15 °
